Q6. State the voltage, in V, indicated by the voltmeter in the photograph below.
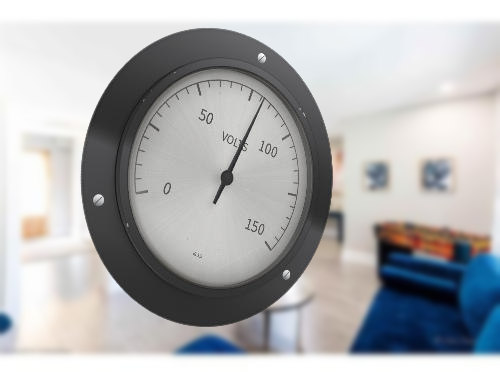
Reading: 80 V
